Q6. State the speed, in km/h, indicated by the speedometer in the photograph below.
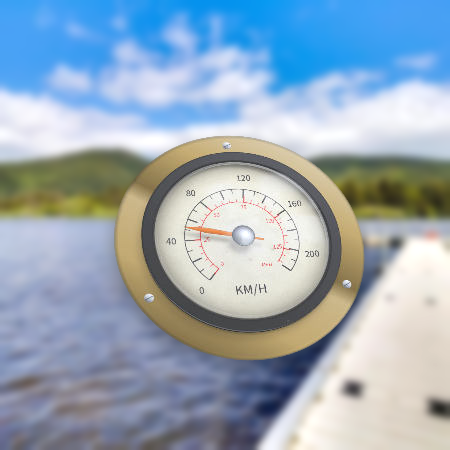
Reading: 50 km/h
